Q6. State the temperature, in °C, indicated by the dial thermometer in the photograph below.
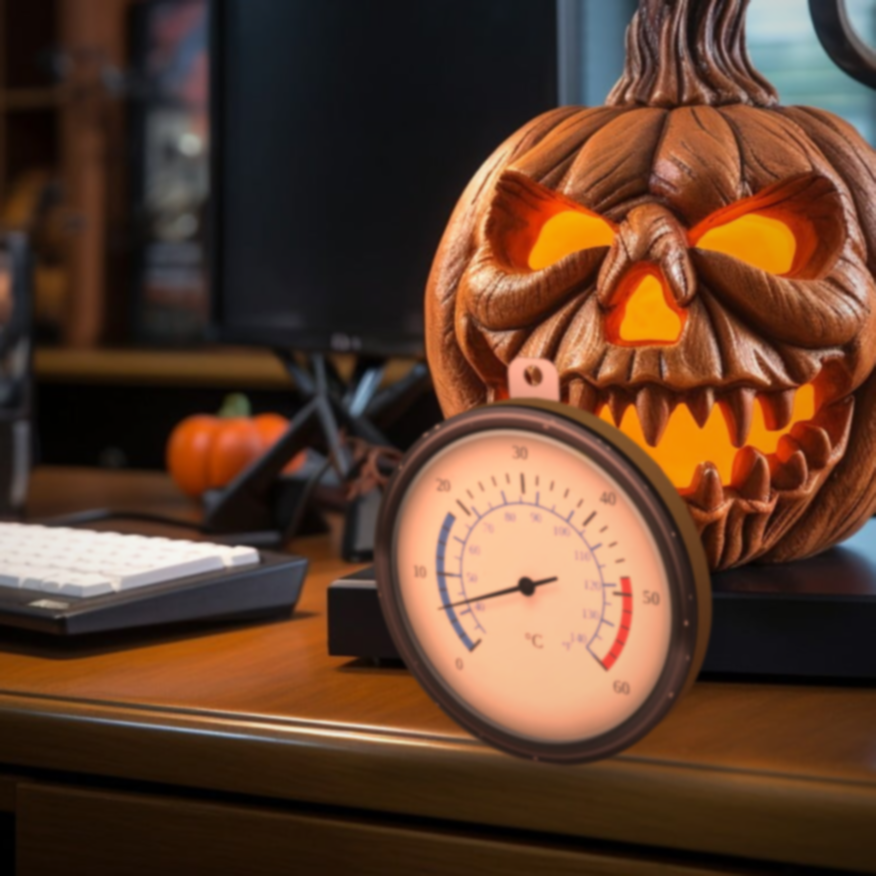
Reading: 6 °C
